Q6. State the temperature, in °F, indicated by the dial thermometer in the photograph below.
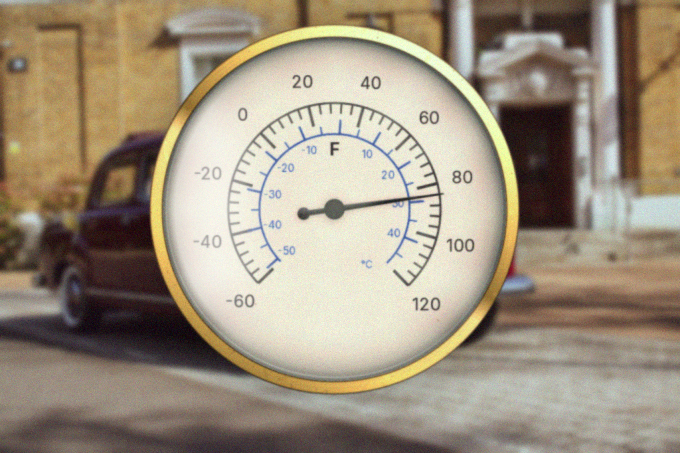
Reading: 84 °F
